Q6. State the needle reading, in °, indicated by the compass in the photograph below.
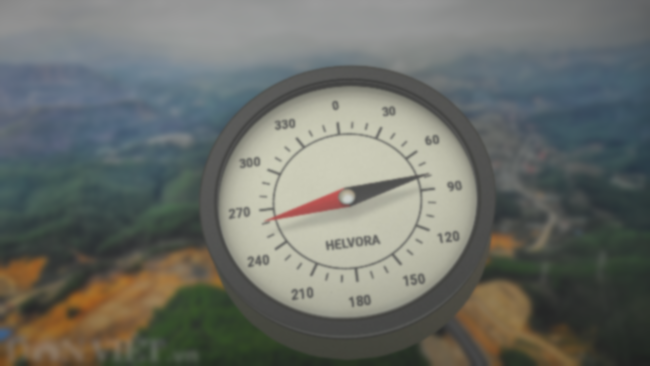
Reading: 260 °
